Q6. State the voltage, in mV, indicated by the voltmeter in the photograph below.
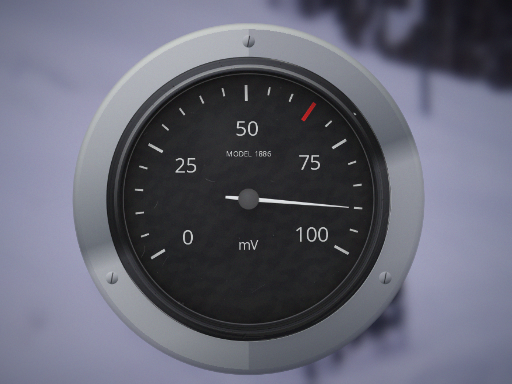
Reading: 90 mV
